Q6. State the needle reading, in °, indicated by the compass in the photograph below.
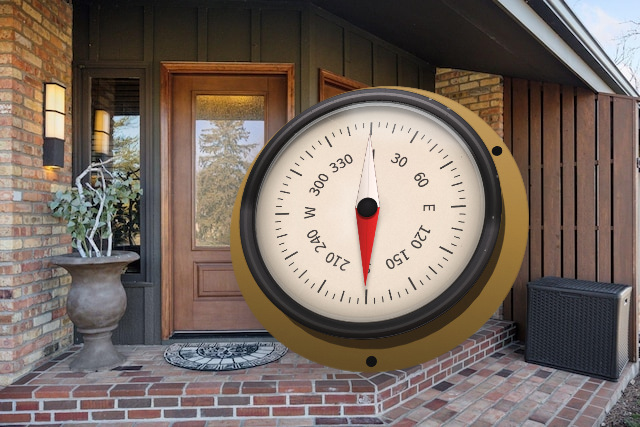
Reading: 180 °
